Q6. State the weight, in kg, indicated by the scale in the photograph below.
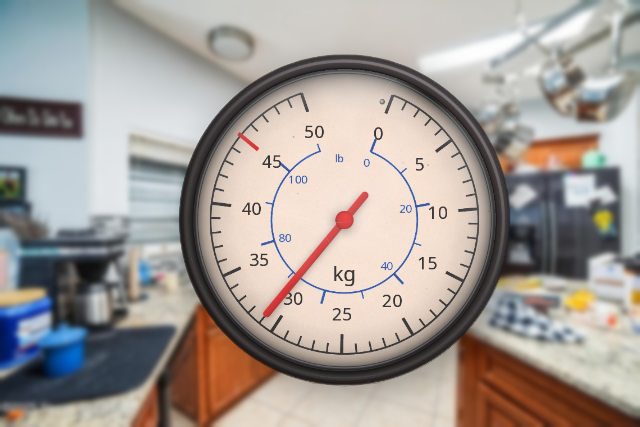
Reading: 31 kg
